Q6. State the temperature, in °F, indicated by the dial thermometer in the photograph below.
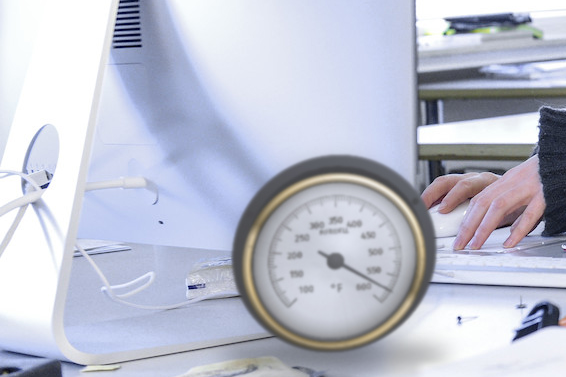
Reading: 575 °F
